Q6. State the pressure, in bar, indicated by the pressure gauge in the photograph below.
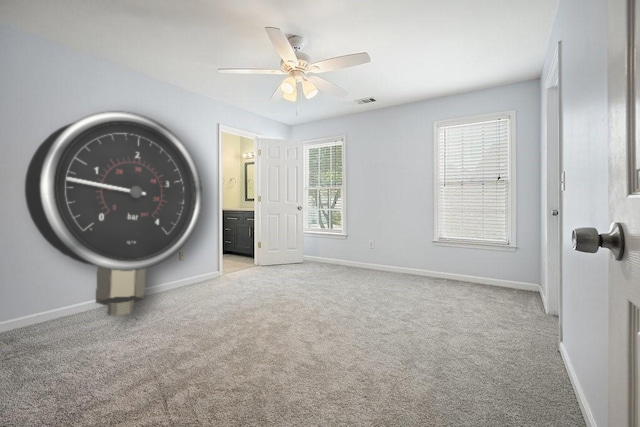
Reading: 0.7 bar
